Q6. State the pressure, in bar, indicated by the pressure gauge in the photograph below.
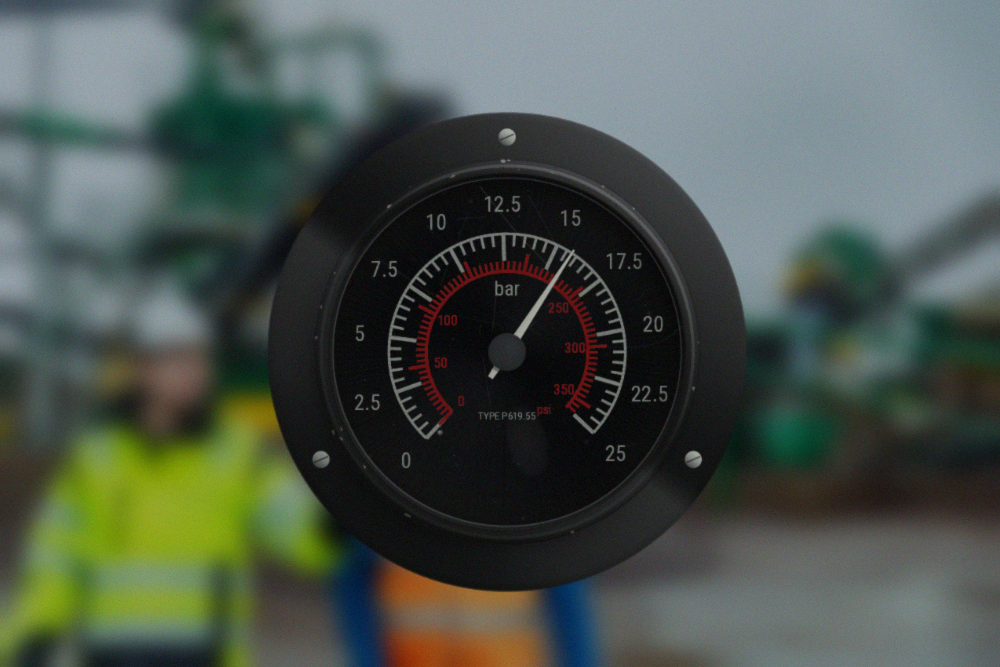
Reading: 15.75 bar
